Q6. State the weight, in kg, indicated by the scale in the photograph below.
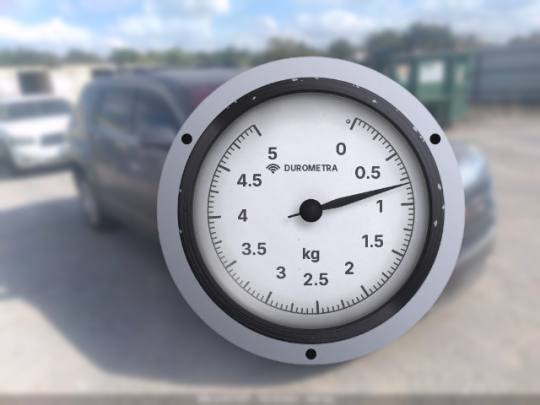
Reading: 0.8 kg
